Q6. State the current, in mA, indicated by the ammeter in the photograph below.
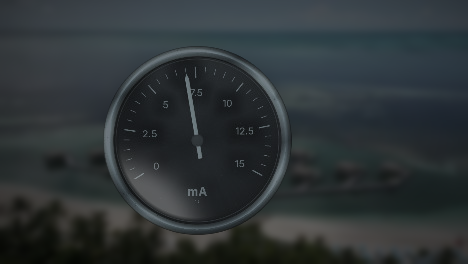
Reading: 7 mA
